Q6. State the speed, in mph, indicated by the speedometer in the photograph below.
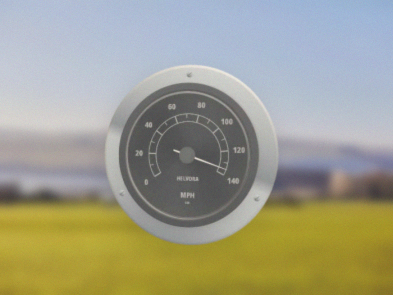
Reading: 135 mph
